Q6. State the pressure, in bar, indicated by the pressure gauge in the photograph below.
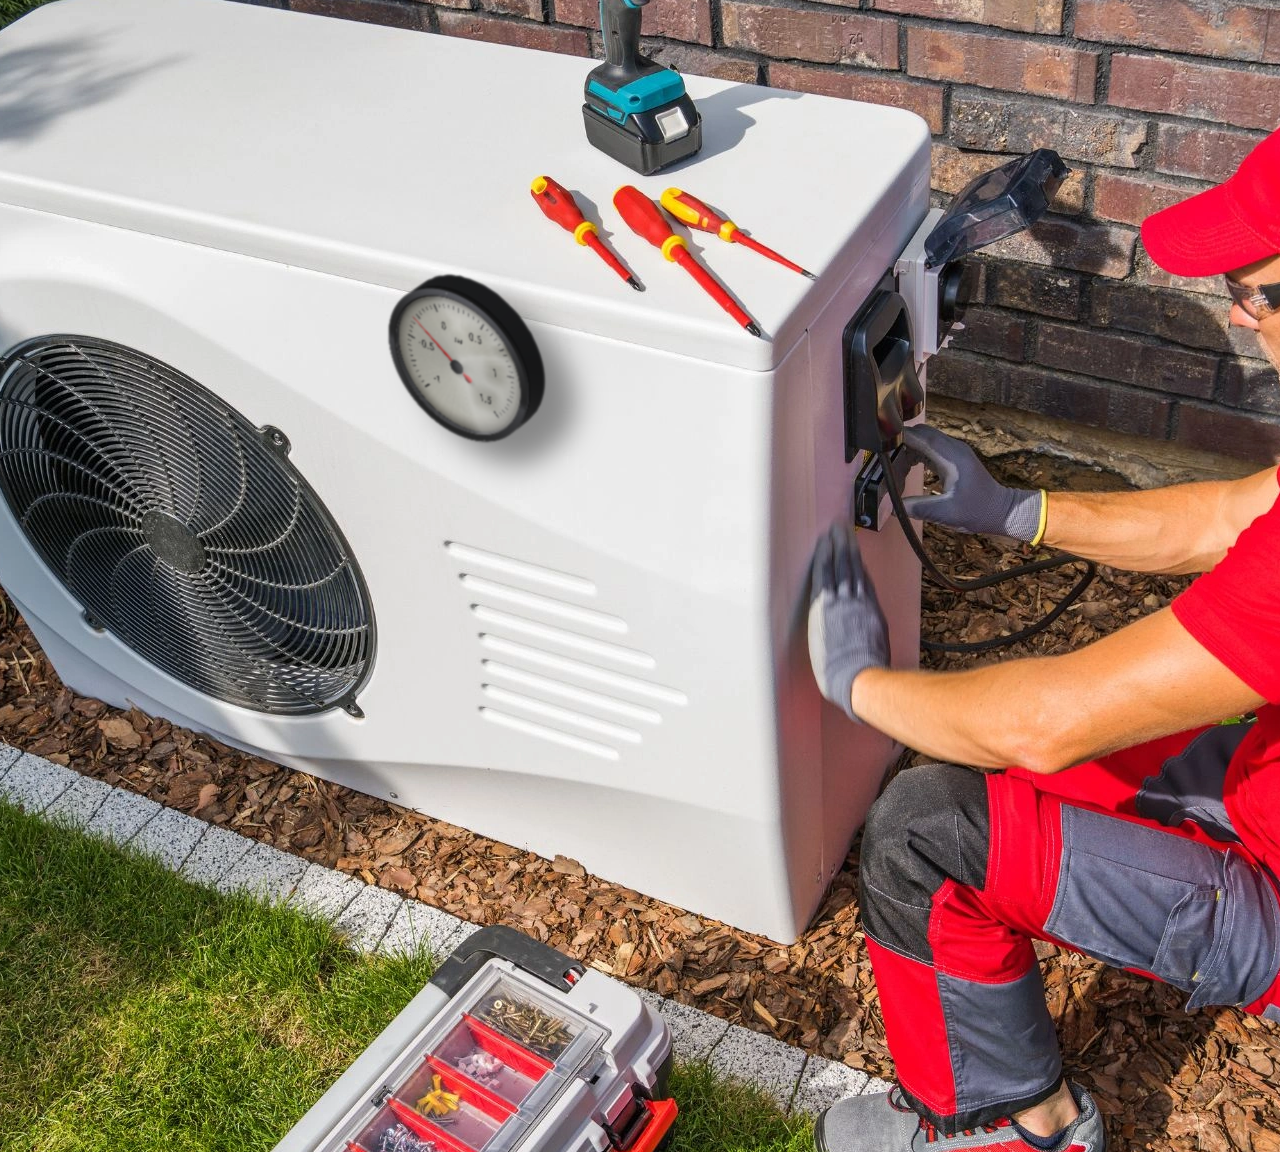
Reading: -0.25 bar
